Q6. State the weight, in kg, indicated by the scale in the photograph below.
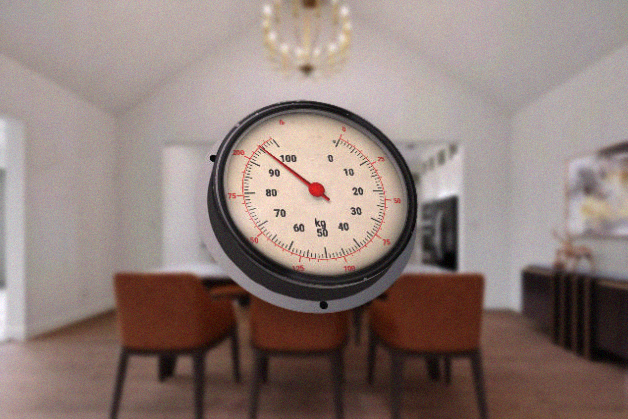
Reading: 95 kg
